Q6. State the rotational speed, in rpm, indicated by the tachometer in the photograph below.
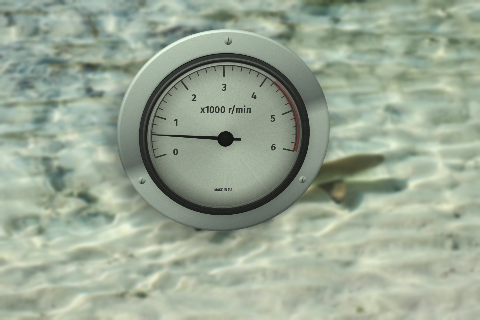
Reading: 600 rpm
